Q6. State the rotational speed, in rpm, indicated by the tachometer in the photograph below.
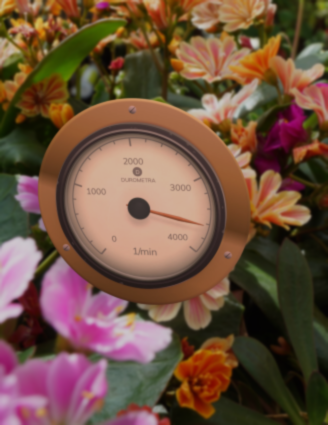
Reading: 3600 rpm
